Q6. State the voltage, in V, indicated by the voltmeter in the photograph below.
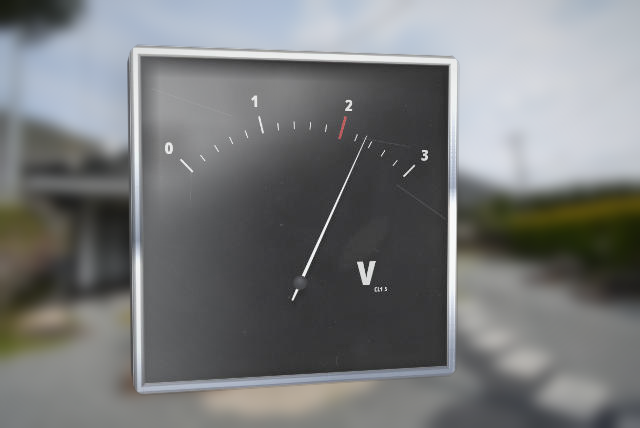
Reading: 2.3 V
